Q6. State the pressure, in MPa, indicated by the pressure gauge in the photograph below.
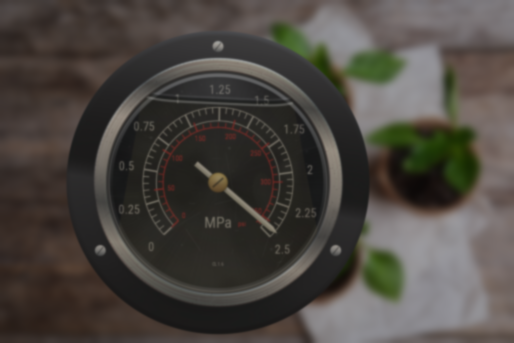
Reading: 2.45 MPa
